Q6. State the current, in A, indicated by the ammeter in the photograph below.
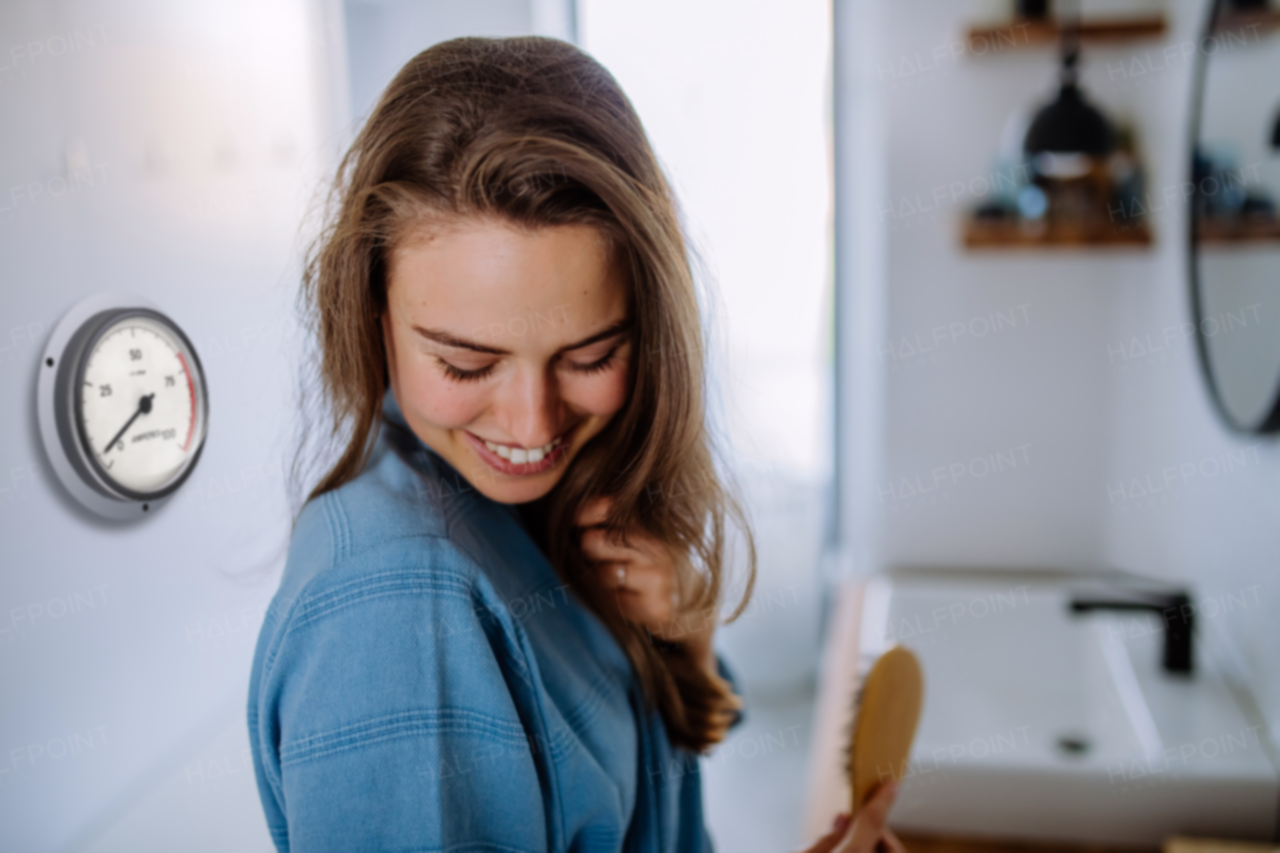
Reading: 5 A
